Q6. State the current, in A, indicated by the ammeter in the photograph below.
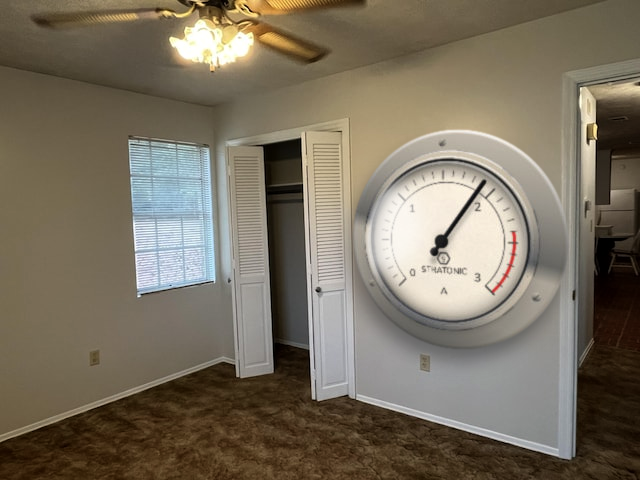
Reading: 1.9 A
